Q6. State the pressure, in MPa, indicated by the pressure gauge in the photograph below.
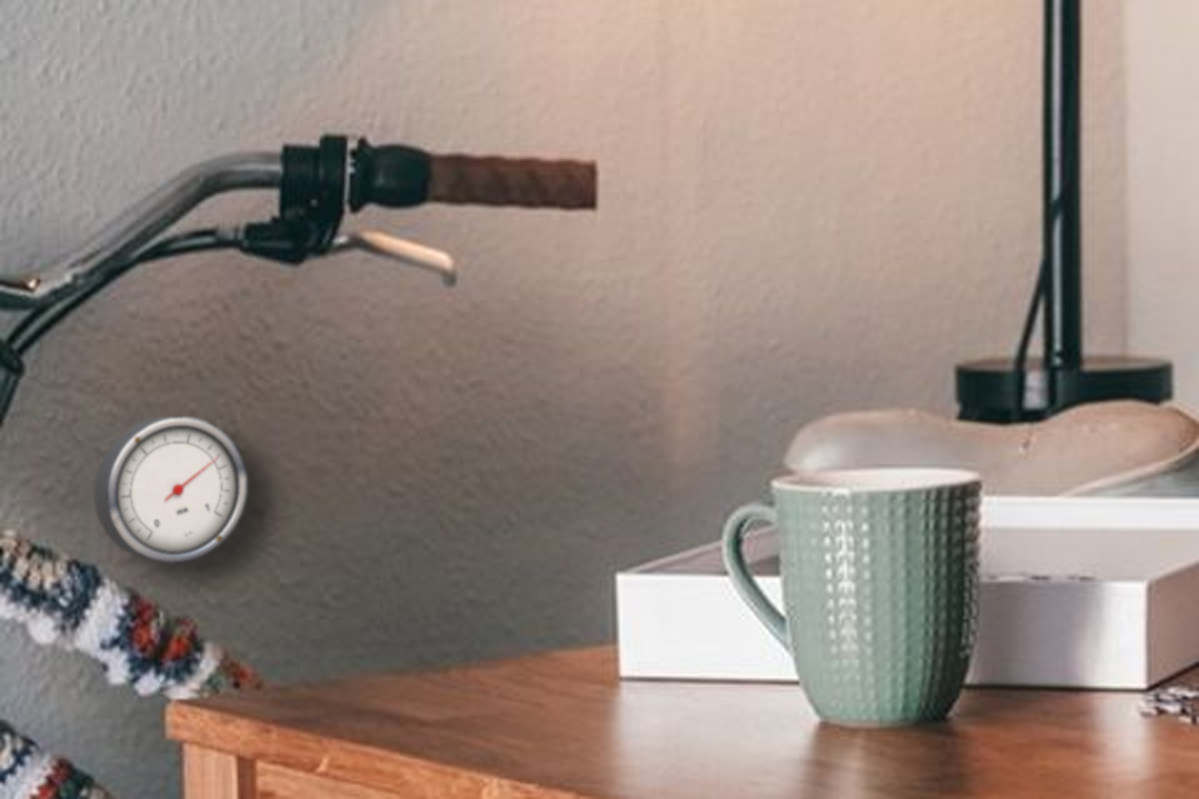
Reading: 0.75 MPa
